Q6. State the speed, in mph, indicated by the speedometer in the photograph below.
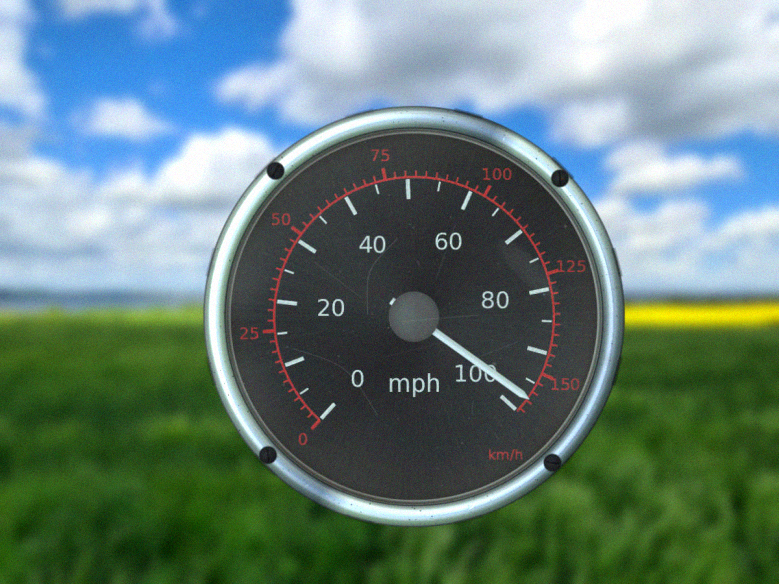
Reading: 97.5 mph
